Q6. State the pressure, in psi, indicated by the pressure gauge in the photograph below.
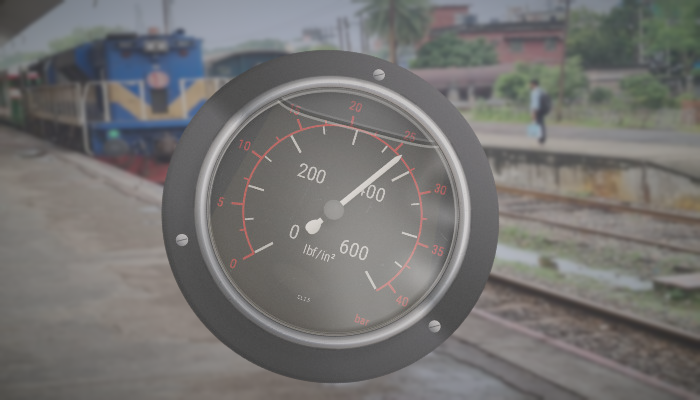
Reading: 375 psi
